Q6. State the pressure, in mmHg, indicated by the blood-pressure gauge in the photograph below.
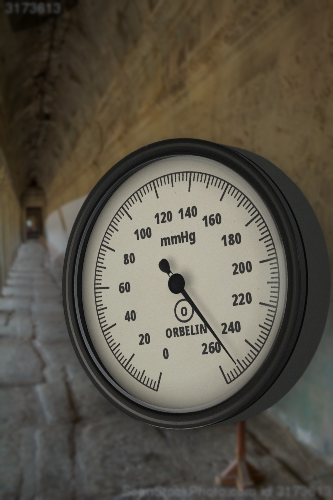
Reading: 250 mmHg
